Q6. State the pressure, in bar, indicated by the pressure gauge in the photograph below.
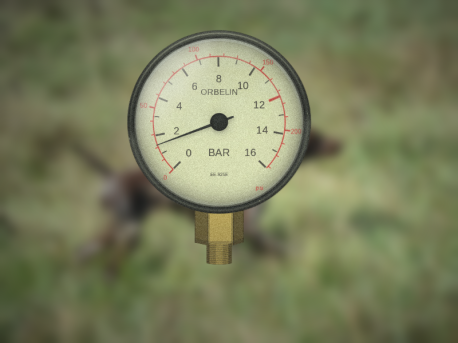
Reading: 1.5 bar
